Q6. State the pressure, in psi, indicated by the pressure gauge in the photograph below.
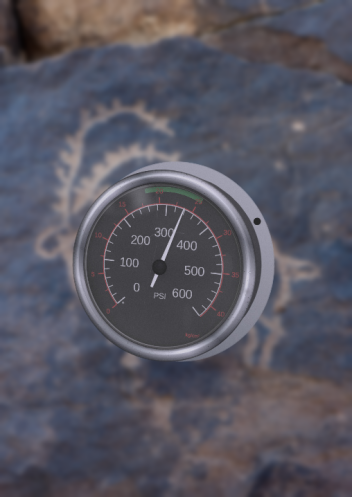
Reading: 340 psi
